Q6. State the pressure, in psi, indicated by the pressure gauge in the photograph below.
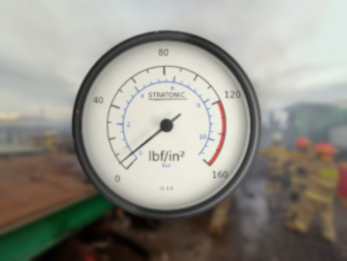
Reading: 5 psi
